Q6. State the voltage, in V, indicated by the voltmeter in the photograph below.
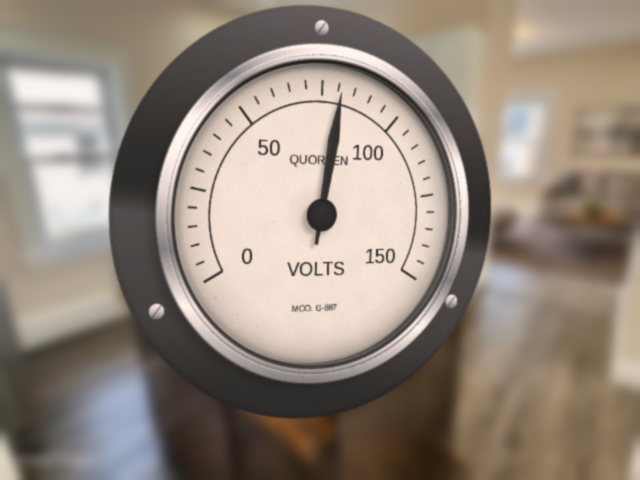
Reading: 80 V
